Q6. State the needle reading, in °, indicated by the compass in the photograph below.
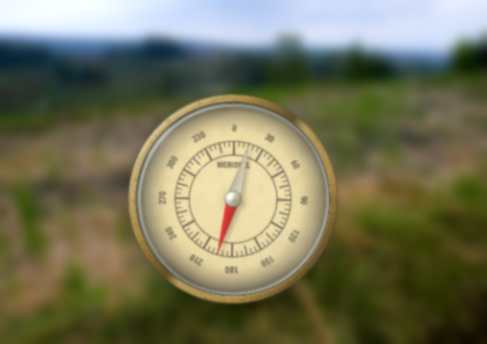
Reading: 195 °
